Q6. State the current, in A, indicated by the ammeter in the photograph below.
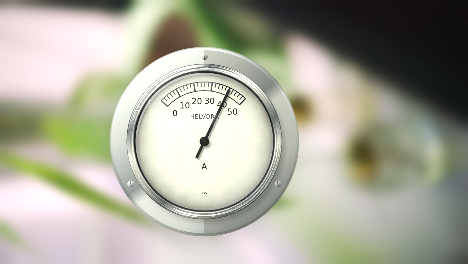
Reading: 40 A
